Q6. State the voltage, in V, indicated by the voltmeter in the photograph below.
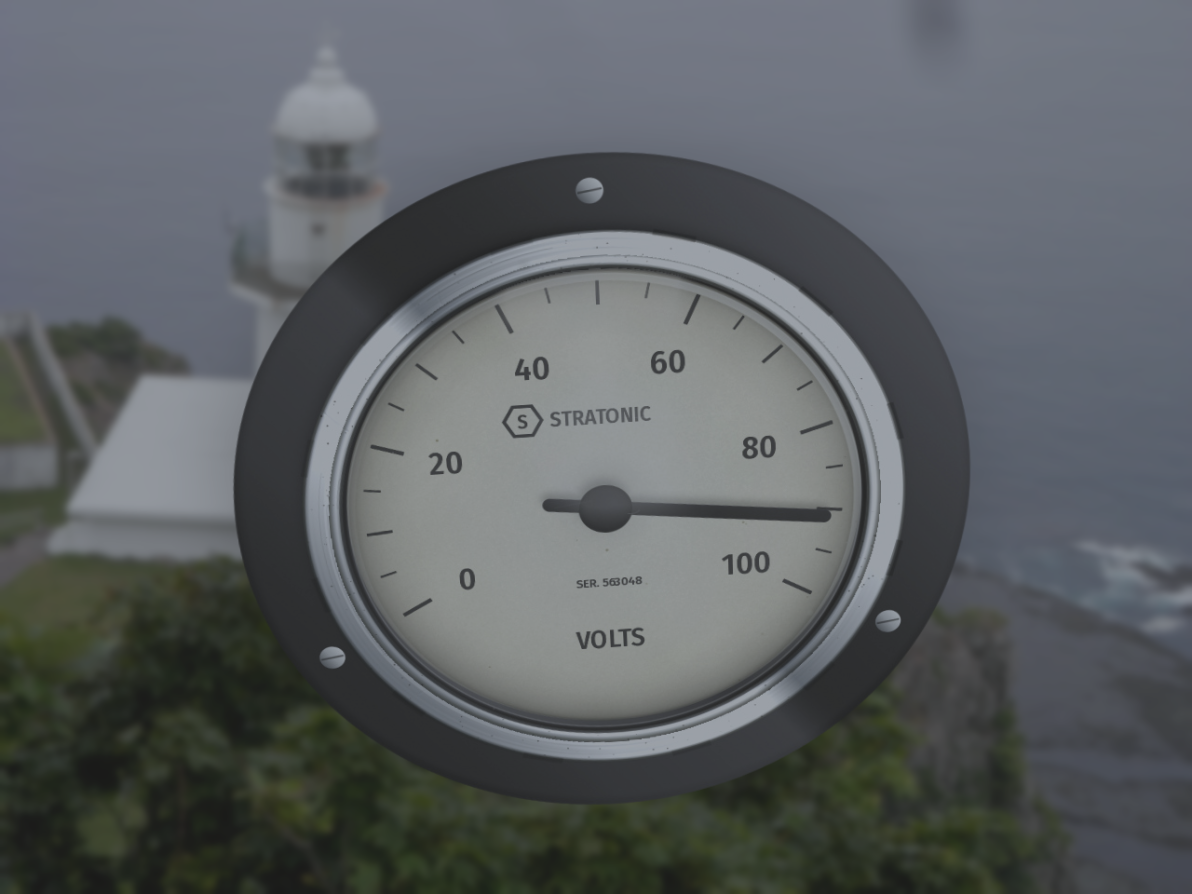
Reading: 90 V
